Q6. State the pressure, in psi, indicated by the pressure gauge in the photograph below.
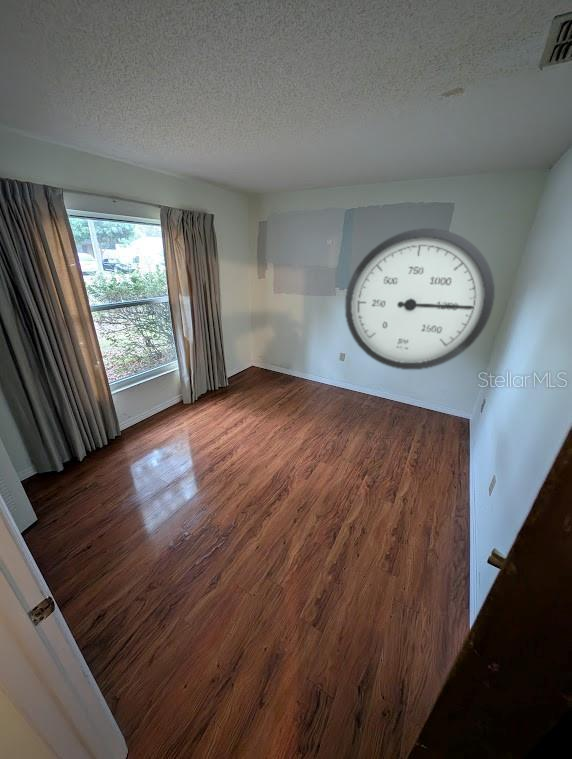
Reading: 1250 psi
